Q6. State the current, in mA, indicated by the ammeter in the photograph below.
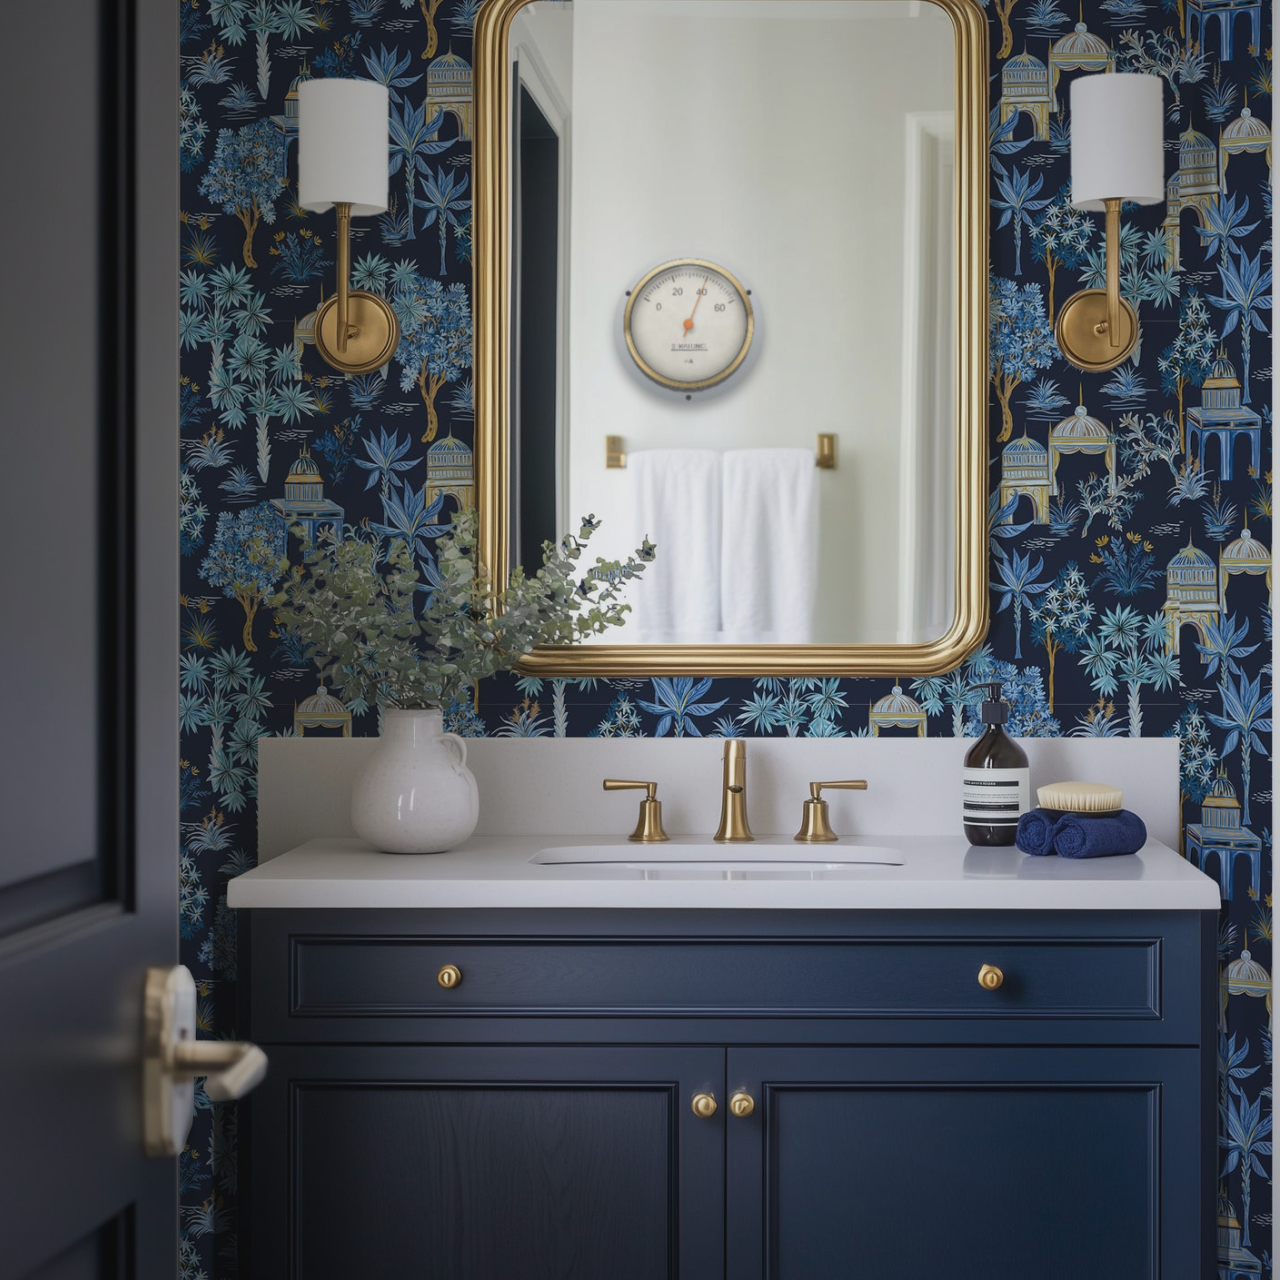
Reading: 40 mA
